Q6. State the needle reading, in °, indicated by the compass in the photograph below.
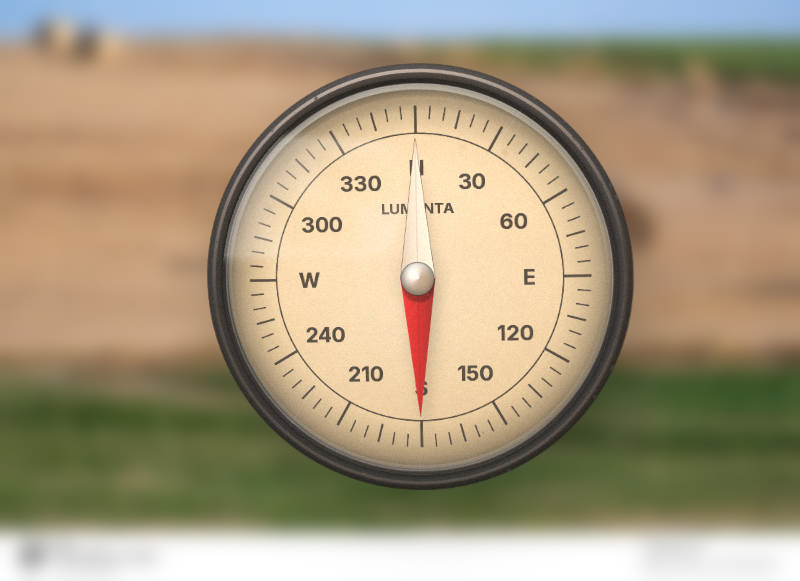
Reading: 180 °
